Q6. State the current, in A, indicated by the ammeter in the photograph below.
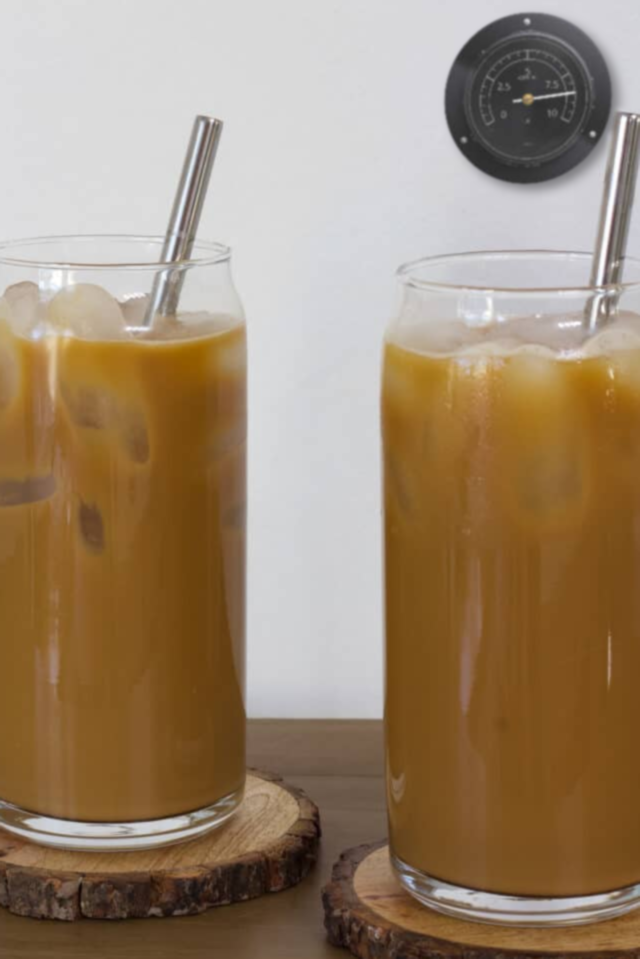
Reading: 8.5 A
